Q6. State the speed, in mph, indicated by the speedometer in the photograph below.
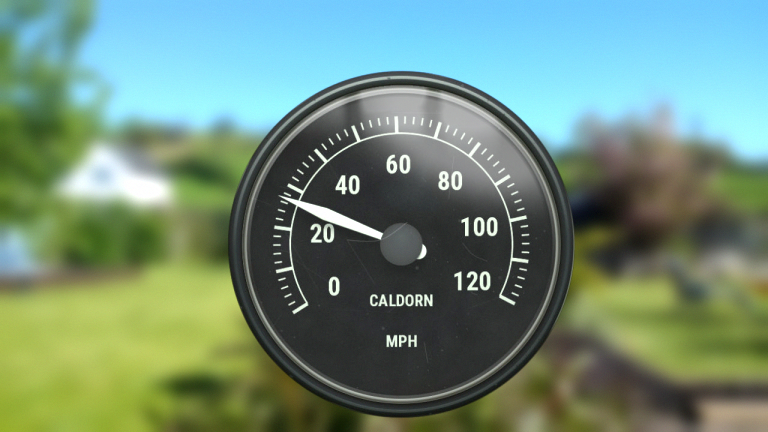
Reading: 27 mph
